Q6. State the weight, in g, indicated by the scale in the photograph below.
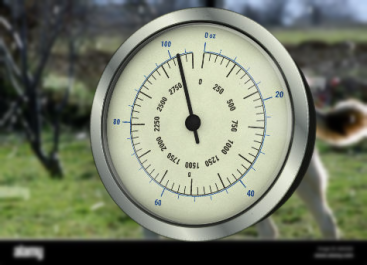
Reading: 2900 g
